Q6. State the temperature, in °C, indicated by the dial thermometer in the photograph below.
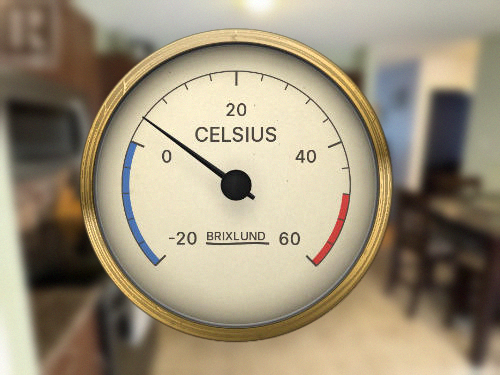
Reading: 4 °C
